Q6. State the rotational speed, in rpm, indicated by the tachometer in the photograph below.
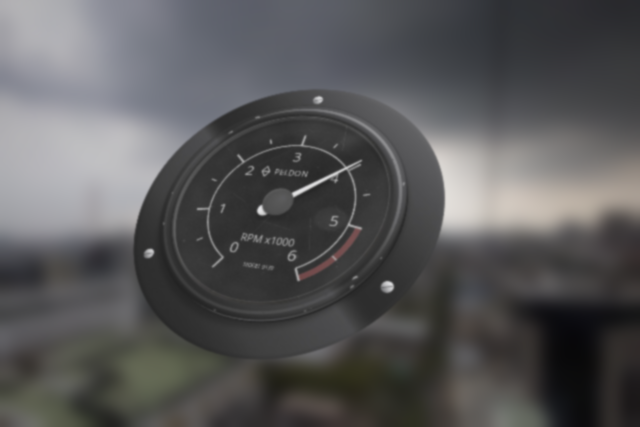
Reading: 4000 rpm
